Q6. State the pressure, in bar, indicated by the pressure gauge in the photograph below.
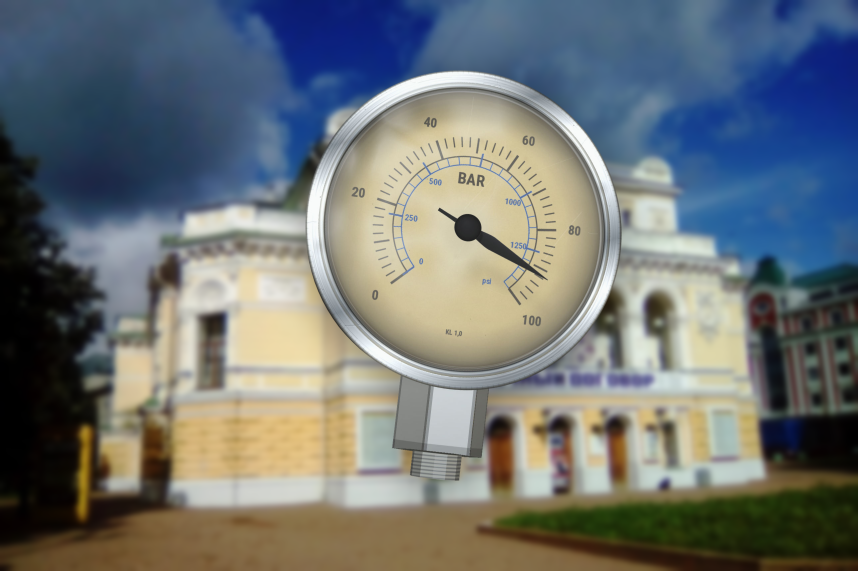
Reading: 92 bar
